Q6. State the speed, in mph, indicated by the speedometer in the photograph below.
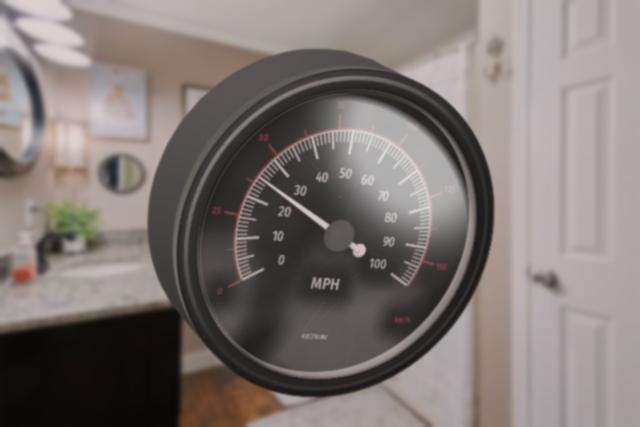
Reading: 25 mph
